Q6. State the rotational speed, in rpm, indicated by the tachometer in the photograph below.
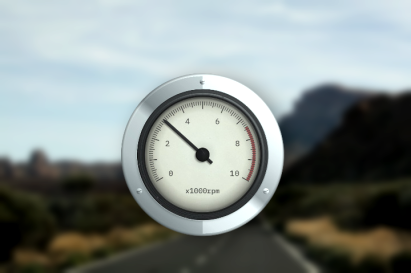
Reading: 3000 rpm
